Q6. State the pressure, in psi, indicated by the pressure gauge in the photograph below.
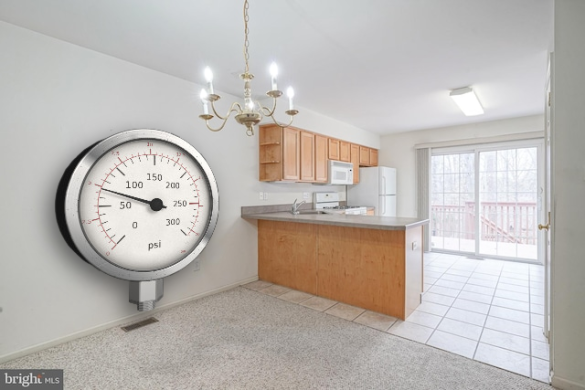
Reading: 70 psi
